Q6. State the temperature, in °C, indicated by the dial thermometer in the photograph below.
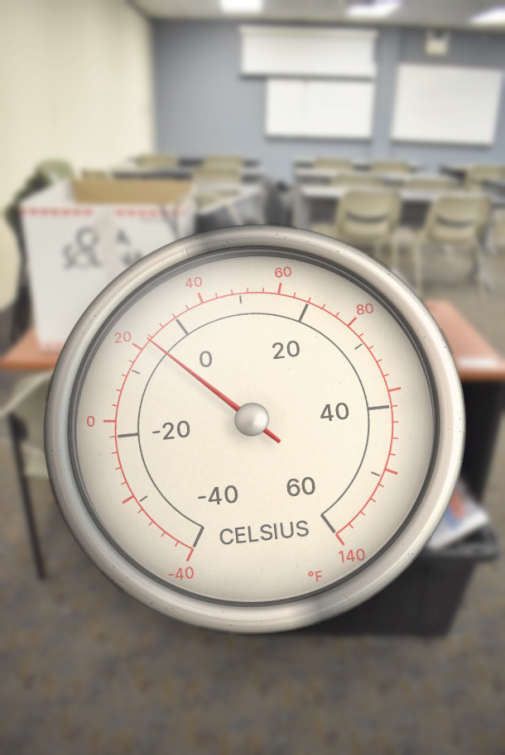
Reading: -5 °C
